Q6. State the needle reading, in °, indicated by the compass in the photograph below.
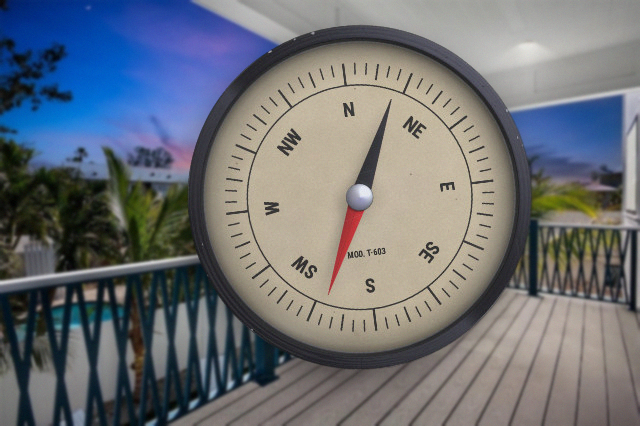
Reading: 205 °
